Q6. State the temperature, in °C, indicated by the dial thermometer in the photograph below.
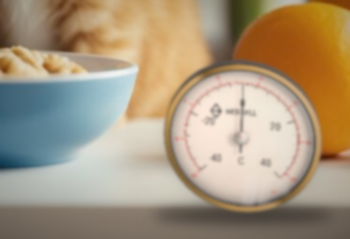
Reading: 0 °C
